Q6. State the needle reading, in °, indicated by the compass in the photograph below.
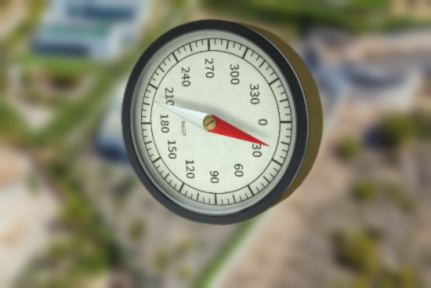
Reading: 20 °
